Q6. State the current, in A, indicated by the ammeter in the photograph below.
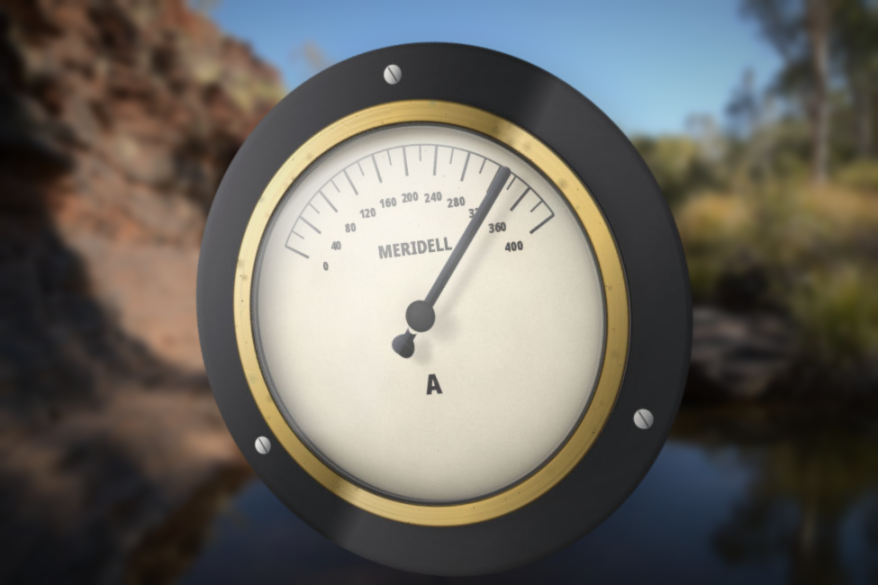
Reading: 330 A
